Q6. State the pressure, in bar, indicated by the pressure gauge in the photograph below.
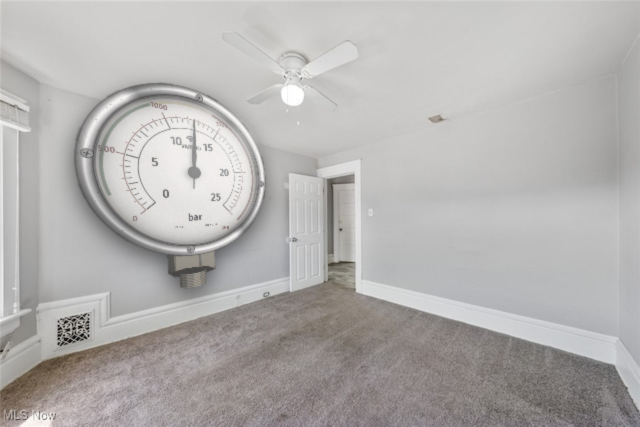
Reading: 12.5 bar
